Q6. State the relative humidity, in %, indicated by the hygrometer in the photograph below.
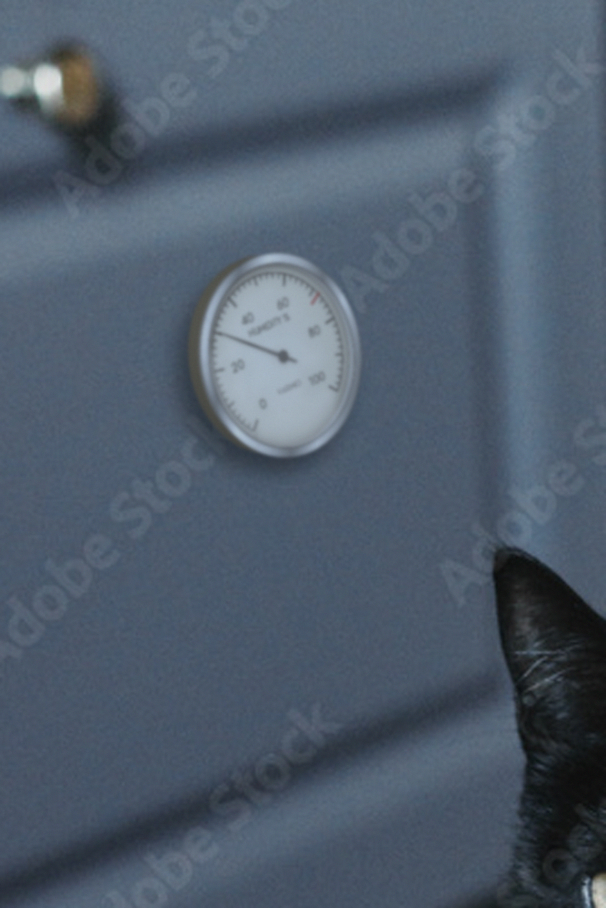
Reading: 30 %
